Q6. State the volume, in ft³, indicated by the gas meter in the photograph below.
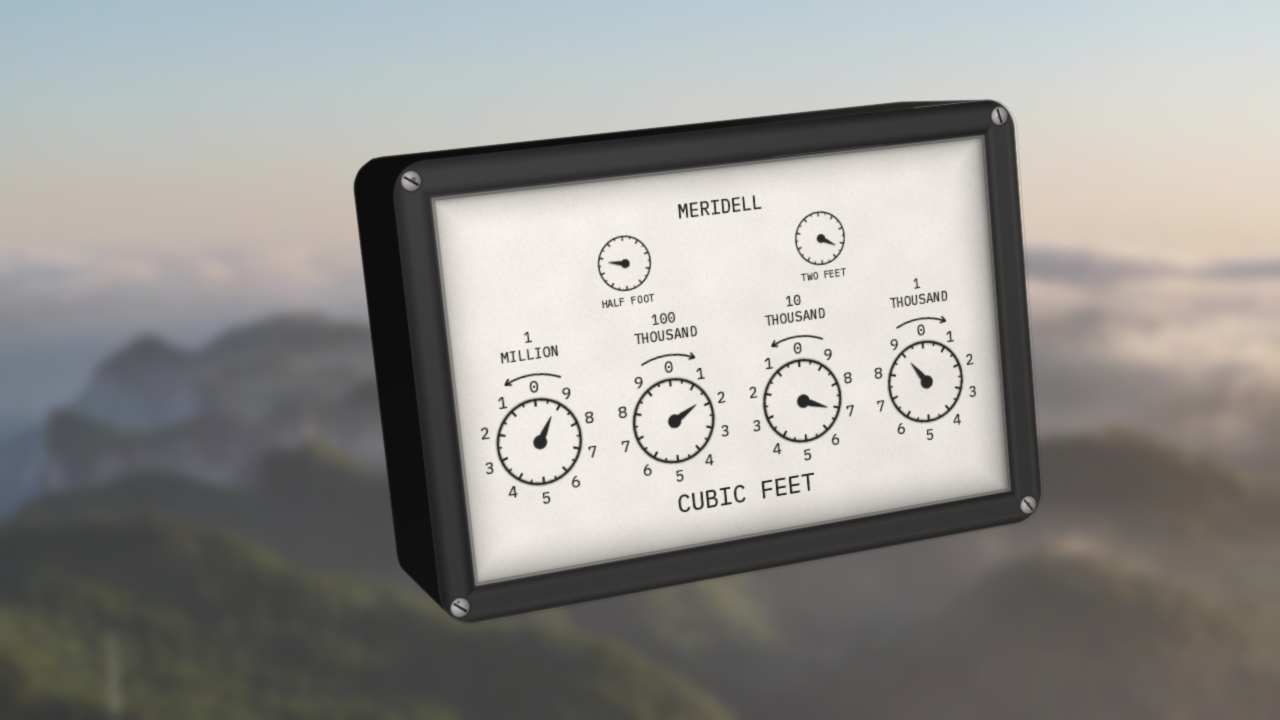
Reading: 916900 ft³
